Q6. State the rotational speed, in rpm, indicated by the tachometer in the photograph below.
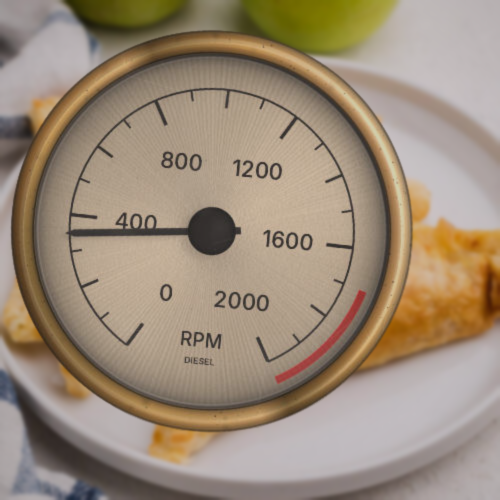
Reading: 350 rpm
